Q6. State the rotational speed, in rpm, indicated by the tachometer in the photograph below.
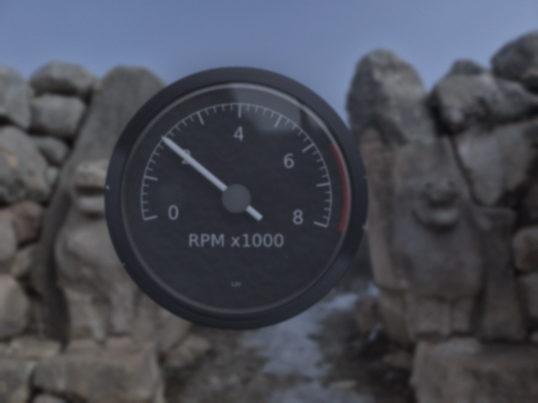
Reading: 2000 rpm
